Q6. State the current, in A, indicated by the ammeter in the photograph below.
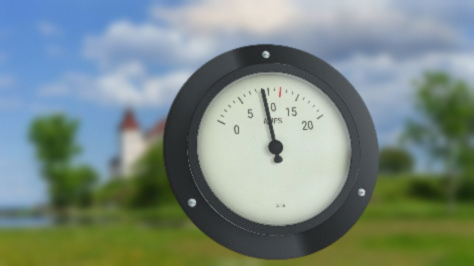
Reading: 9 A
